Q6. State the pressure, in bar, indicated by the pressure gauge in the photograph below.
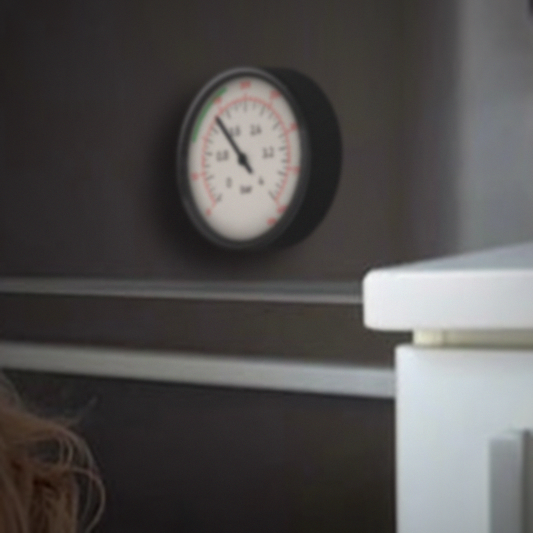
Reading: 1.4 bar
